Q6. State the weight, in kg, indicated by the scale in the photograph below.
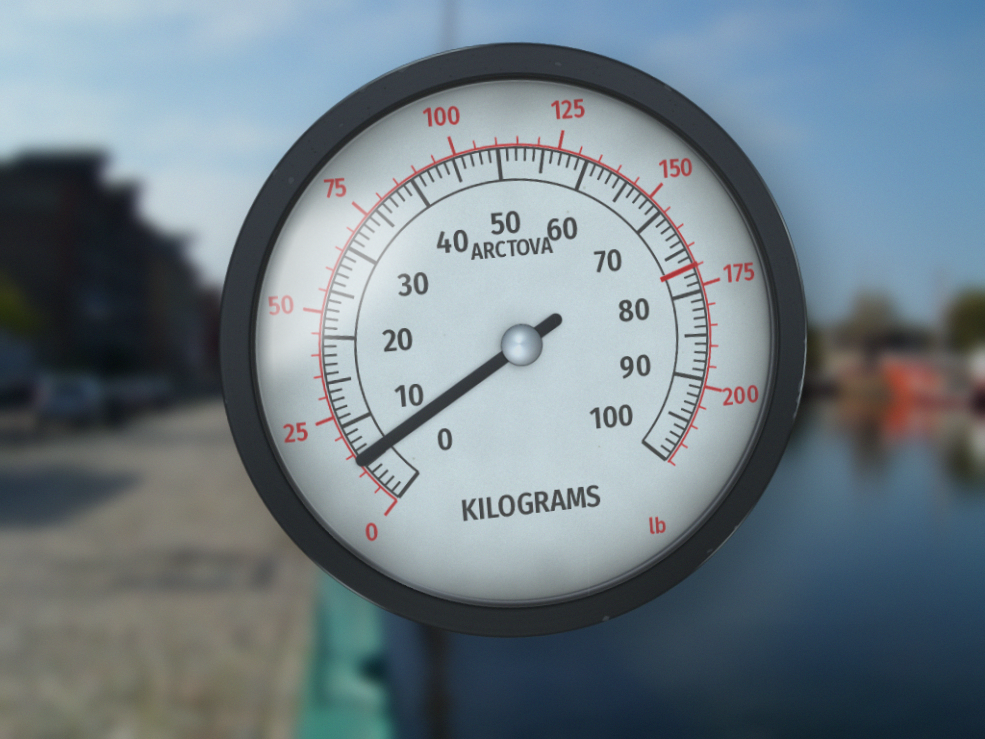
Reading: 6 kg
